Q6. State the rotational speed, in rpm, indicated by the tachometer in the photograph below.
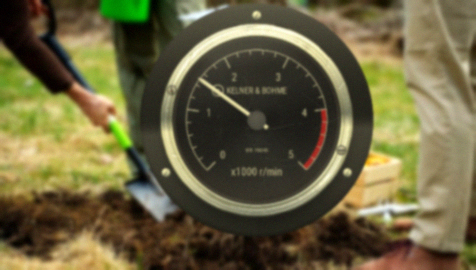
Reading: 1500 rpm
